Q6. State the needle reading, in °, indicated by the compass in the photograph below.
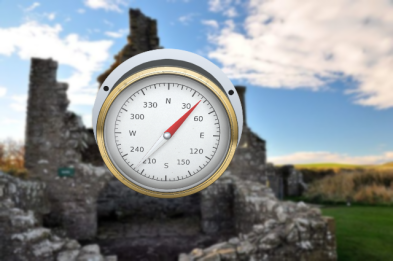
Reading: 40 °
